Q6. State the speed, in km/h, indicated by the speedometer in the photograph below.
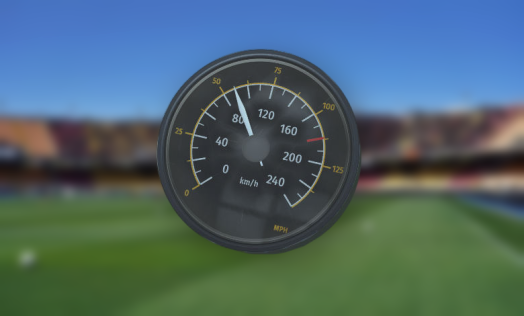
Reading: 90 km/h
